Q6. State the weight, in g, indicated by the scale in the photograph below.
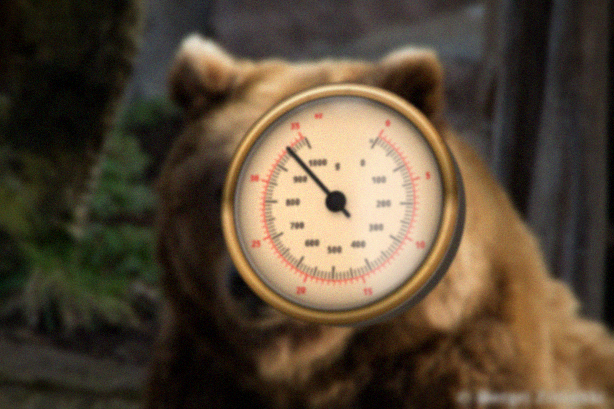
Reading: 950 g
